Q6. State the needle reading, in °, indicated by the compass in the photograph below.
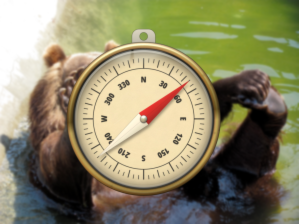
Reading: 50 °
